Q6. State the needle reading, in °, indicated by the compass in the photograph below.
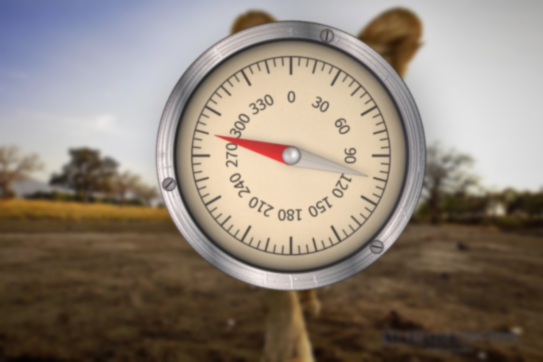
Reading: 285 °
